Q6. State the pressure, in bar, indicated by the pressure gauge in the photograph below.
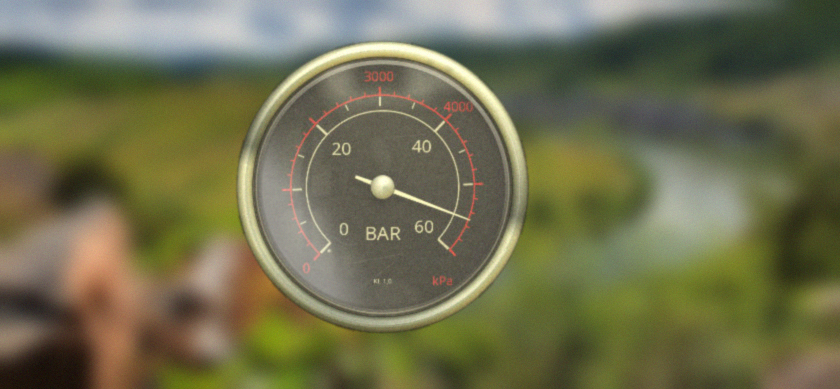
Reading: 55 bar
